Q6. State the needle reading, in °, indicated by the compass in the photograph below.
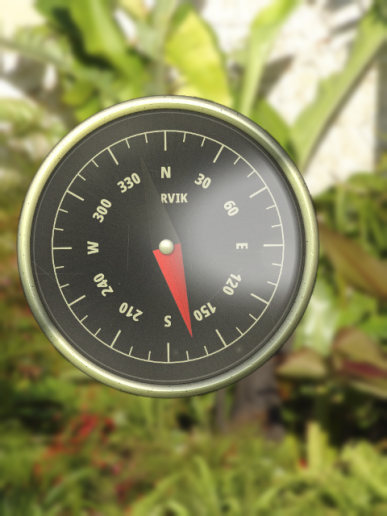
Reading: 165 °
